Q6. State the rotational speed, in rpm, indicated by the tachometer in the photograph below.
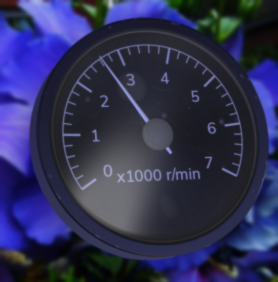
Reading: 2600 rpm
